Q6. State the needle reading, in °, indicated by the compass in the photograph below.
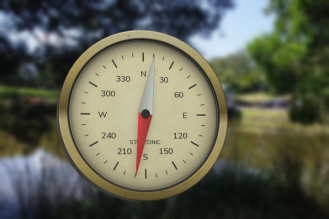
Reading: 190 °
